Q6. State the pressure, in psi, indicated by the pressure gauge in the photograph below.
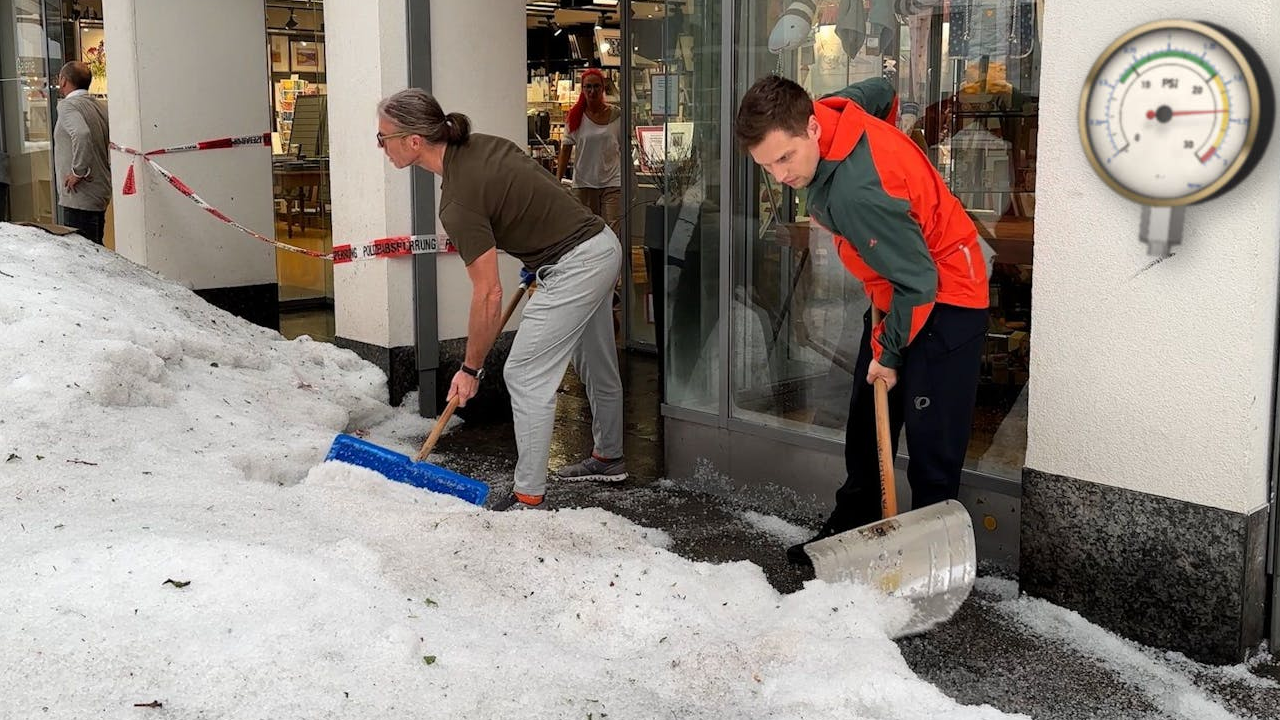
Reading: 24 psi
